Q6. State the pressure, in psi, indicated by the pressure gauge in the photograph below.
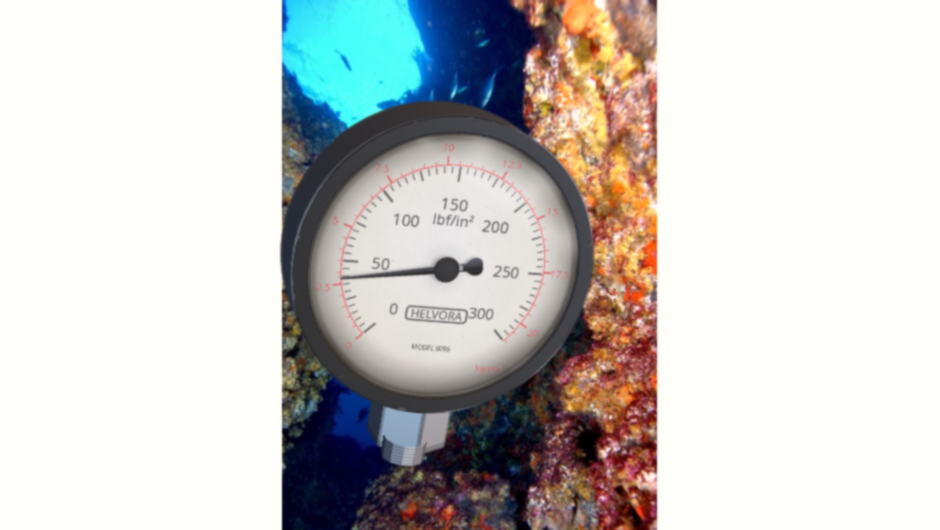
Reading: 40 psi
